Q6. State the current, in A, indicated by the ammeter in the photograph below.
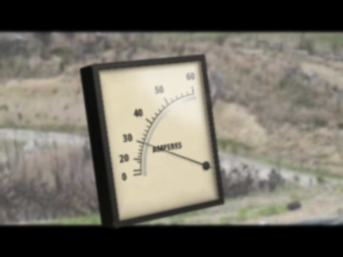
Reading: 30 A
